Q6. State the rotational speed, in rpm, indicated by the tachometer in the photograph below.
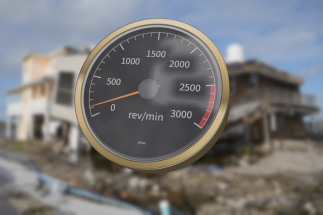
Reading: 100 rpm
